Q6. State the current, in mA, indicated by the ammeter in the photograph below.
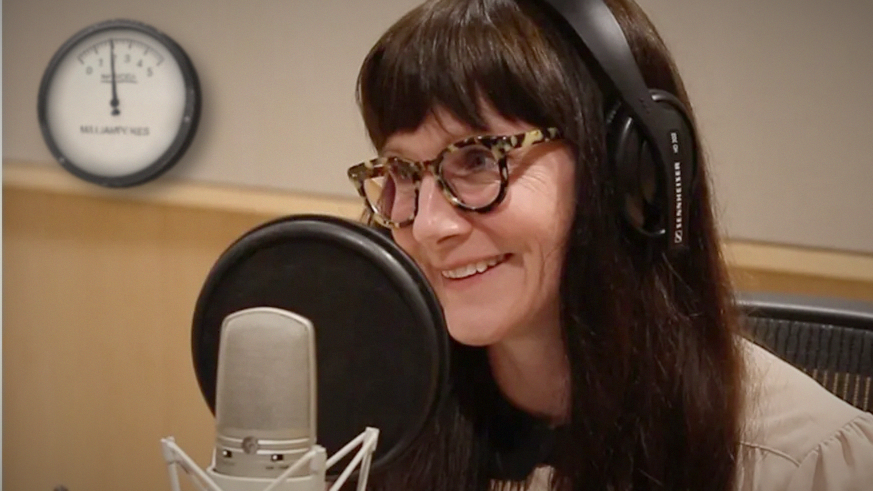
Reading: 2 mA
